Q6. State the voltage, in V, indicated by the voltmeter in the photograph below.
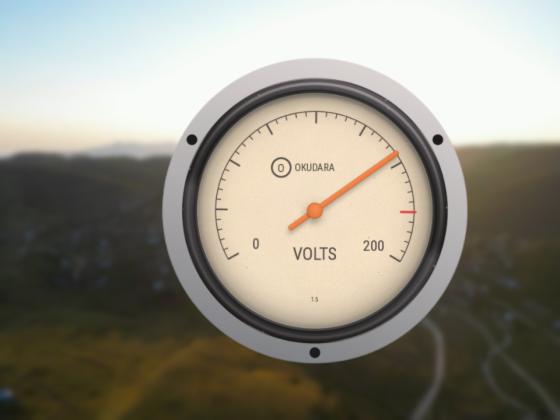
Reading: 145 V
